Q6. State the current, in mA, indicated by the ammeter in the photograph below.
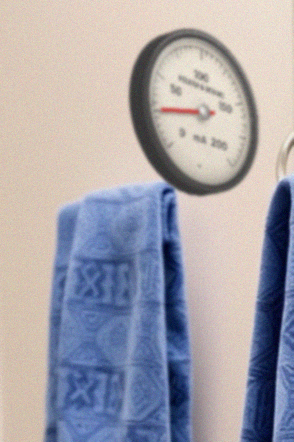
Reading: 25 mA
